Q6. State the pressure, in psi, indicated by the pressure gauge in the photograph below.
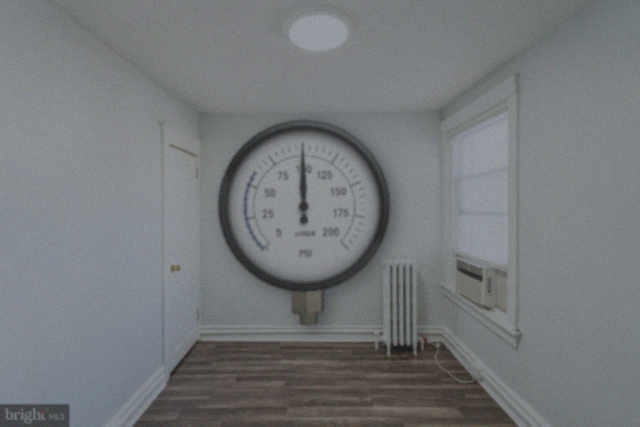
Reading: 100 psi
